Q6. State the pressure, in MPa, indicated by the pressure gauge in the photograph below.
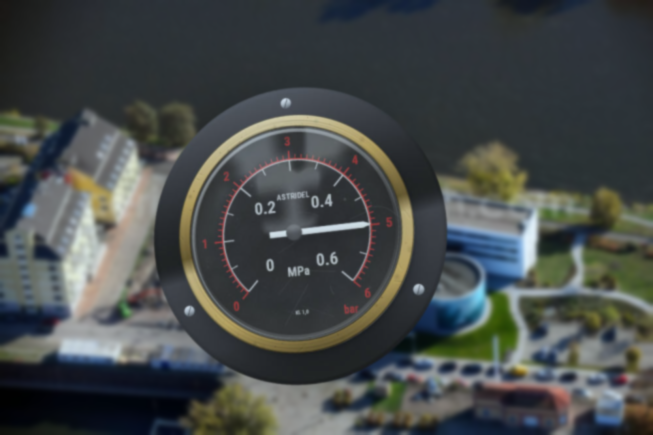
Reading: 0.5 MPa
